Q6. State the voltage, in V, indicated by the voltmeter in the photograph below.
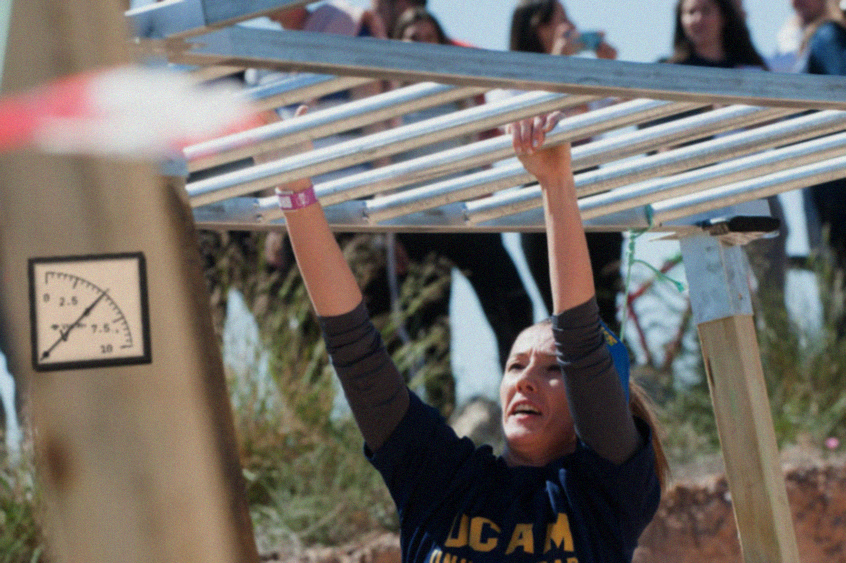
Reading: 5 V
